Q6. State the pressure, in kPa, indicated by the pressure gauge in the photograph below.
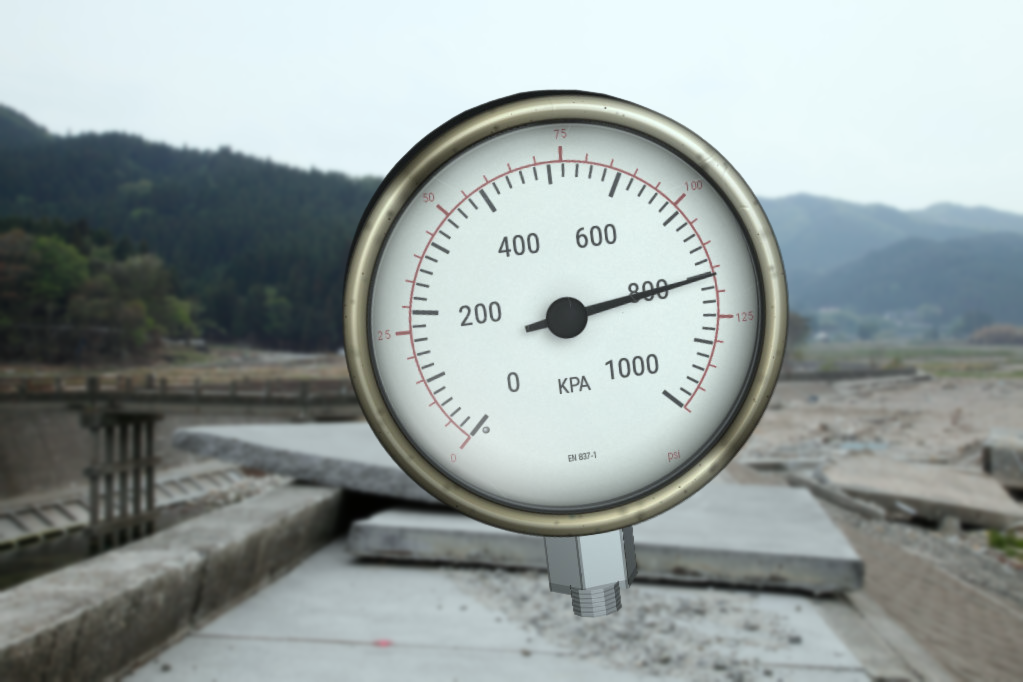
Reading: 800 kPa
